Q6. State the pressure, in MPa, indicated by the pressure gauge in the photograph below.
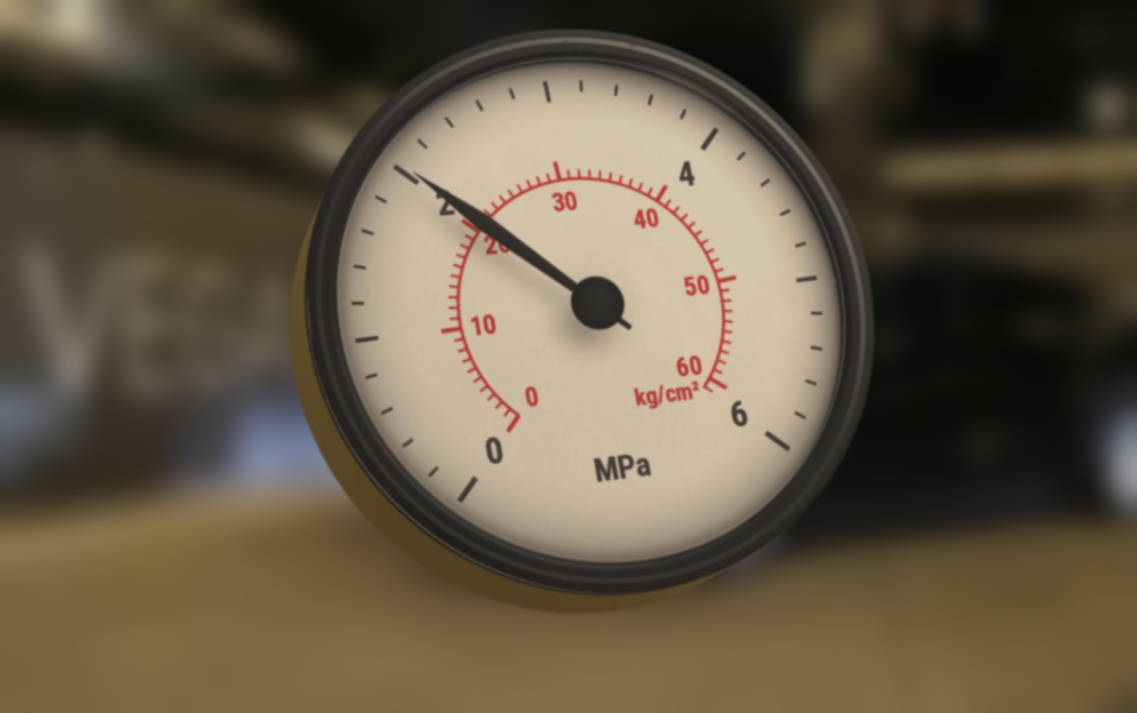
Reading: 2 MPa
